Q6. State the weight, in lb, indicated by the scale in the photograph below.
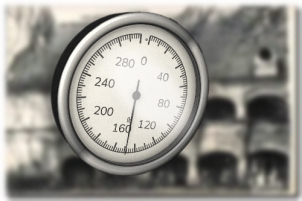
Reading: 150 lb
